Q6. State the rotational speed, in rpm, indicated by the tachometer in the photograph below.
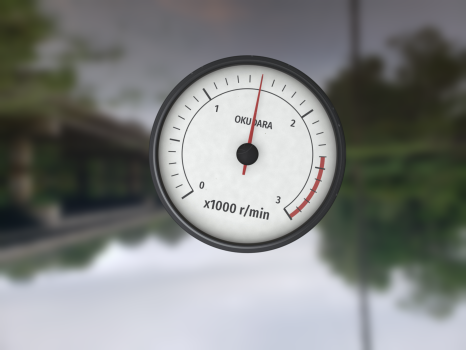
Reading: 1500 rpm
